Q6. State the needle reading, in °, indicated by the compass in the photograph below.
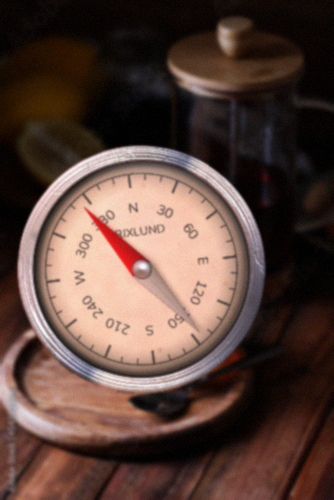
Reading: 325 °
